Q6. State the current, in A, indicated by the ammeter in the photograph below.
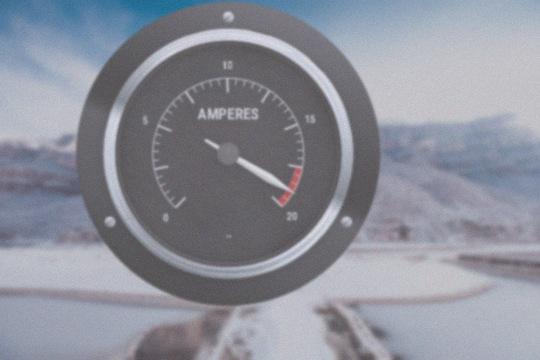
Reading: 19 A
